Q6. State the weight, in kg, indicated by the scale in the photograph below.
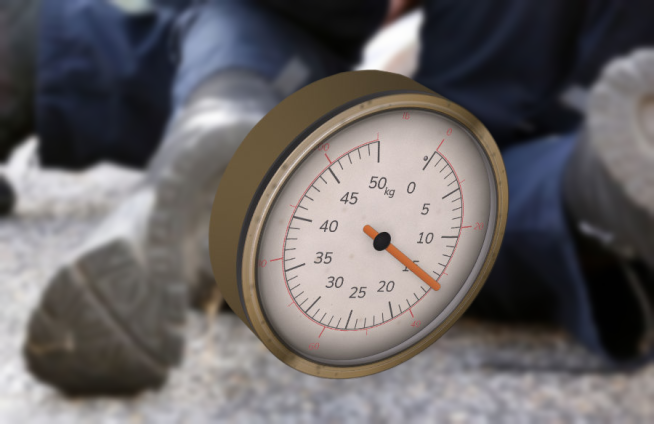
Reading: 15 kg
